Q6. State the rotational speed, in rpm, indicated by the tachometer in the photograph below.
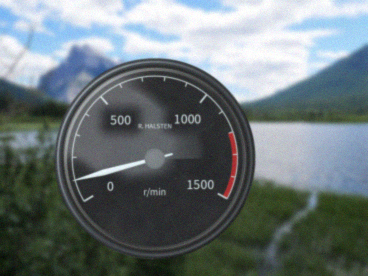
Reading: 100 rpm
